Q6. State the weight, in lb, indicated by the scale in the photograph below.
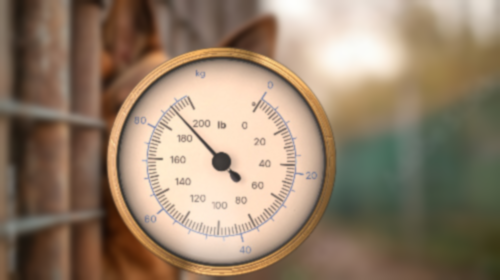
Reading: 190 lb
